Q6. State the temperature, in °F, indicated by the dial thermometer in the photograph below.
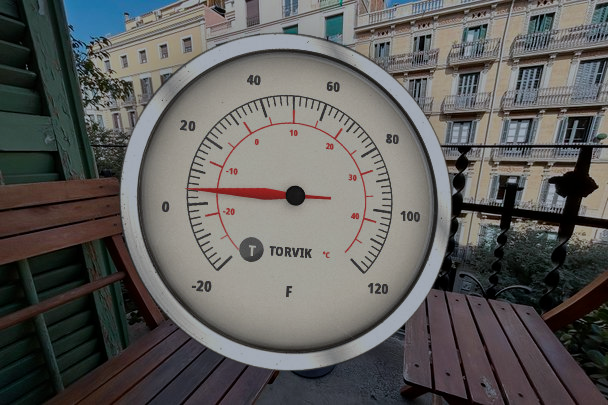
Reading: 4 °F
